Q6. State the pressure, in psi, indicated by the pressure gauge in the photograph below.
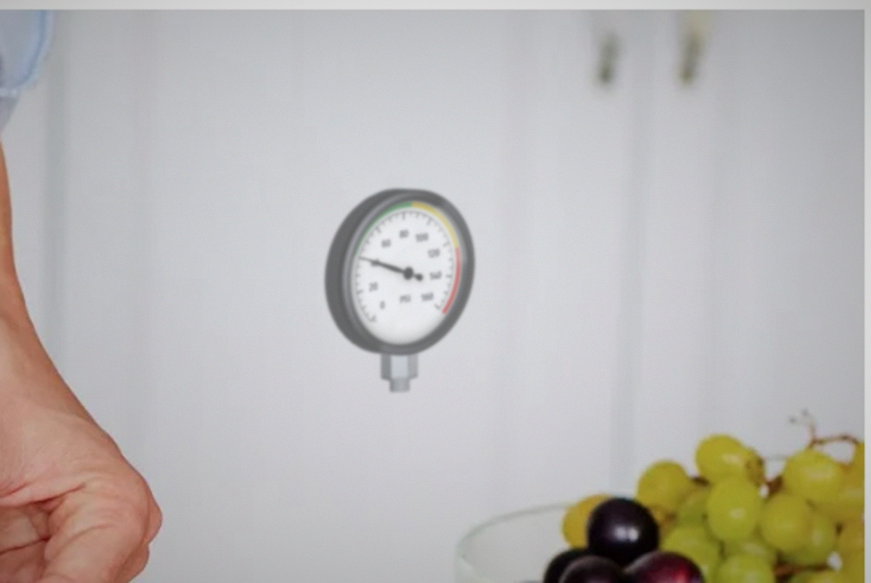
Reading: 40 psi
